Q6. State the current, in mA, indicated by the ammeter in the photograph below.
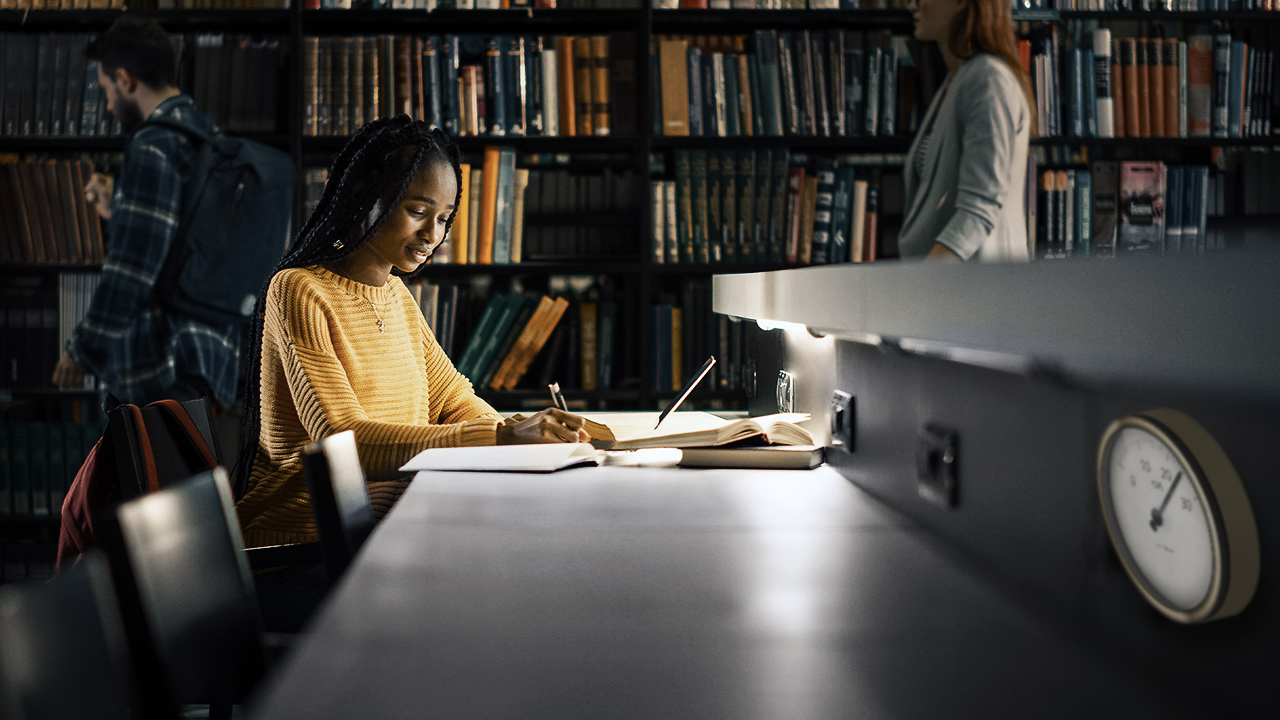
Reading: 25 mA
